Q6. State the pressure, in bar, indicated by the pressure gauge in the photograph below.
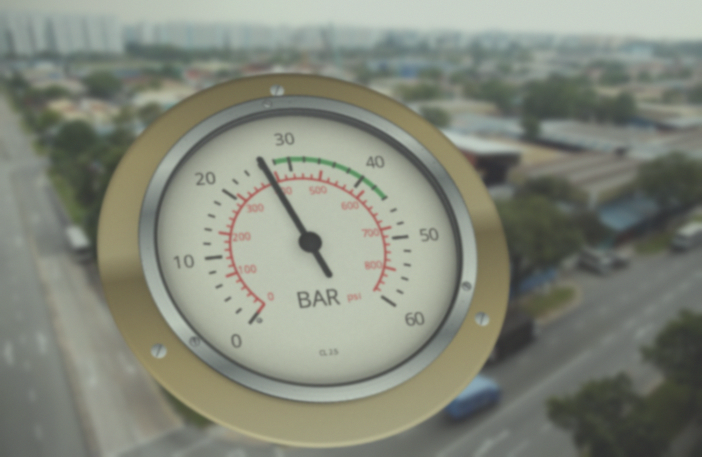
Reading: 26 bar
